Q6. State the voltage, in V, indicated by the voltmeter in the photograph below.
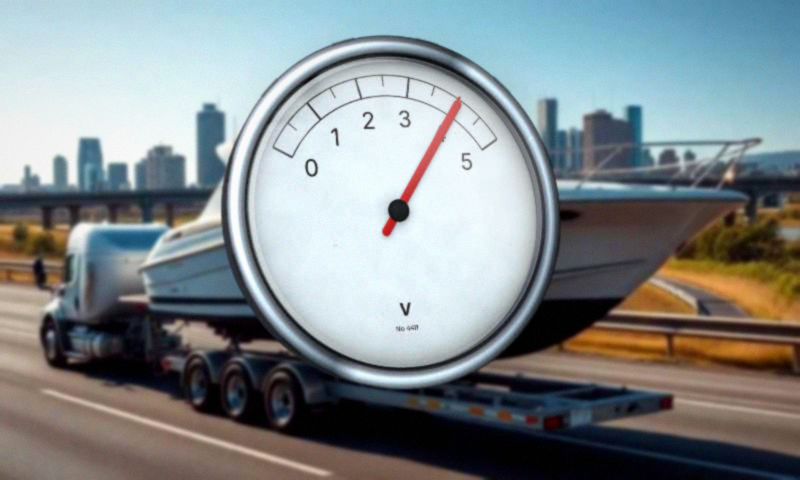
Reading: 4 V
